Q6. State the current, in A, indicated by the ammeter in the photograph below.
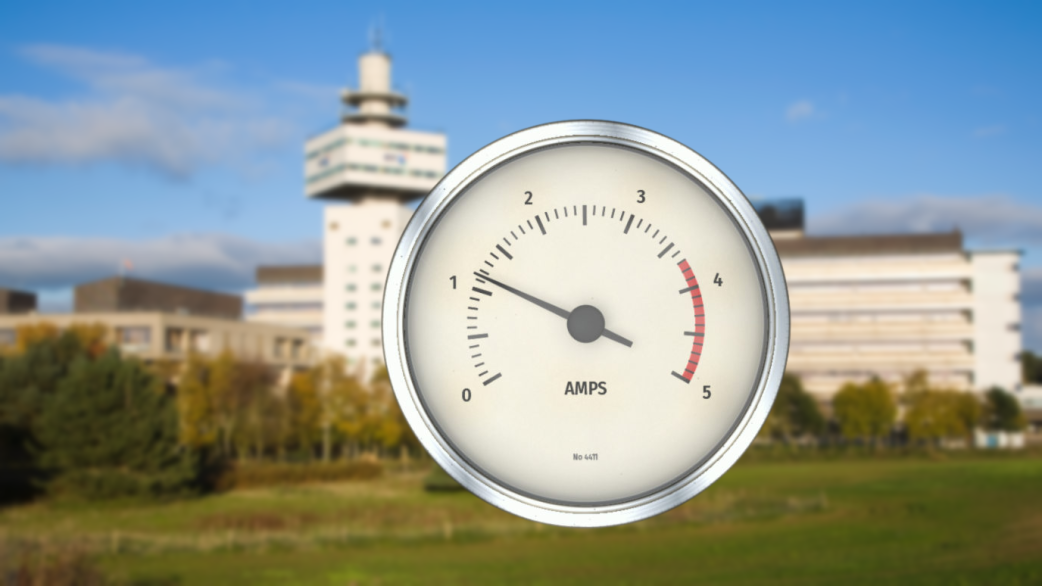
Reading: 1.15 A
